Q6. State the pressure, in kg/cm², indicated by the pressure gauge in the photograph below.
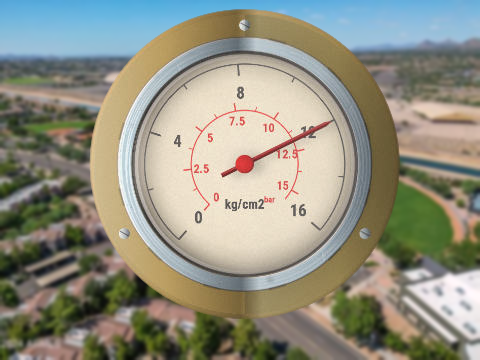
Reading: 12 kg/cm²
